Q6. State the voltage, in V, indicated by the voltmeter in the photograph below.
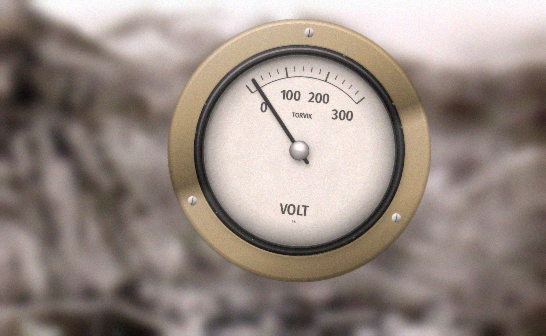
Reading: 20 V
